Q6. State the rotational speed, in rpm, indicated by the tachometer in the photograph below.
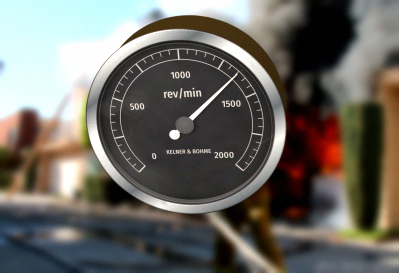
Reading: 1350 rpm
